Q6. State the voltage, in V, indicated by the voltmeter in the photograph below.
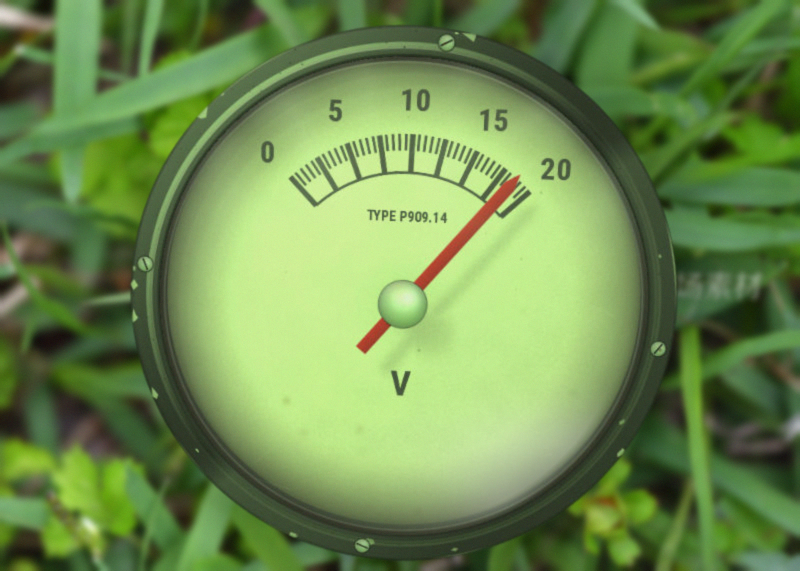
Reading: 18.5 V
